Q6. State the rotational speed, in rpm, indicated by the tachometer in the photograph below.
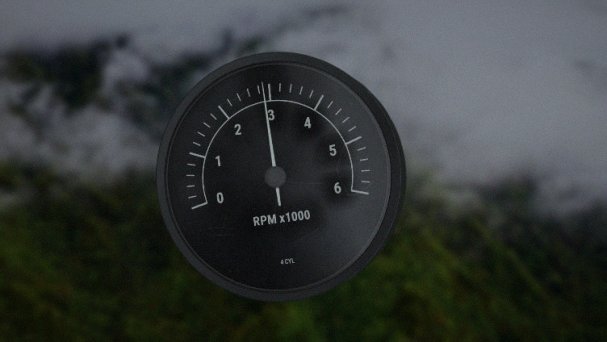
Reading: 2900 rpm
